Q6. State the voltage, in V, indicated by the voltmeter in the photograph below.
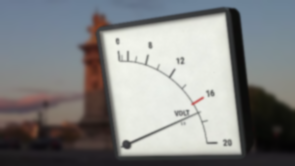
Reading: 17 V
